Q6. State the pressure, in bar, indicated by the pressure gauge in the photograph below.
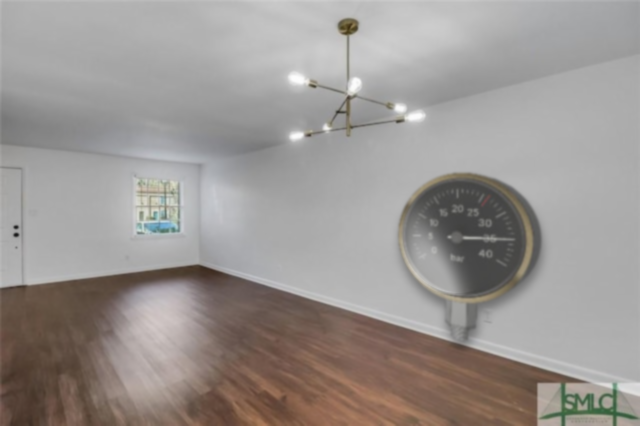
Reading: 35 bar
